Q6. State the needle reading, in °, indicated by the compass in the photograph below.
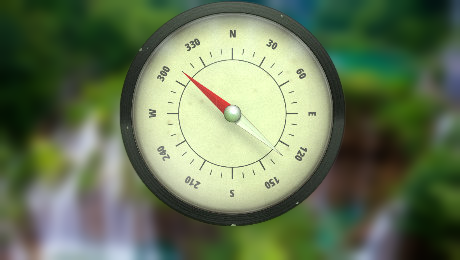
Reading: 310 °
